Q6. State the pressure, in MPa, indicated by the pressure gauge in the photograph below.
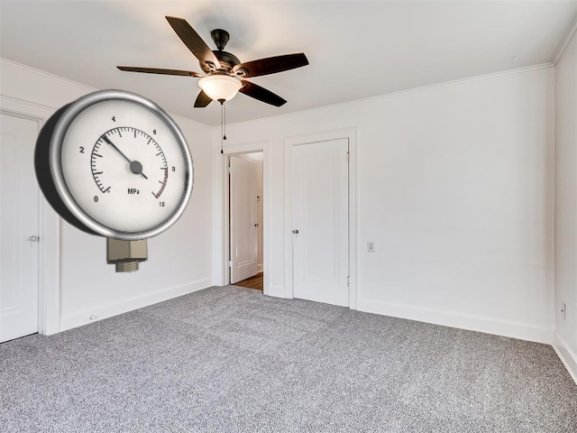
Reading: 3 MPa
